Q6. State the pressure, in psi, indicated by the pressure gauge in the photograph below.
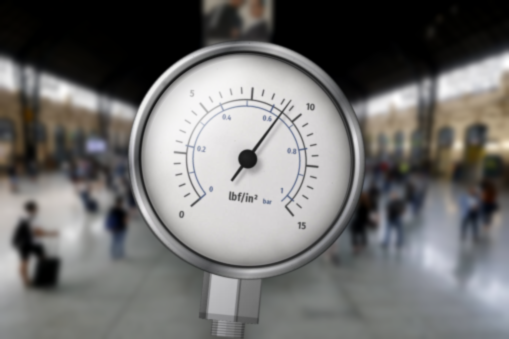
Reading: 9.25 psi
